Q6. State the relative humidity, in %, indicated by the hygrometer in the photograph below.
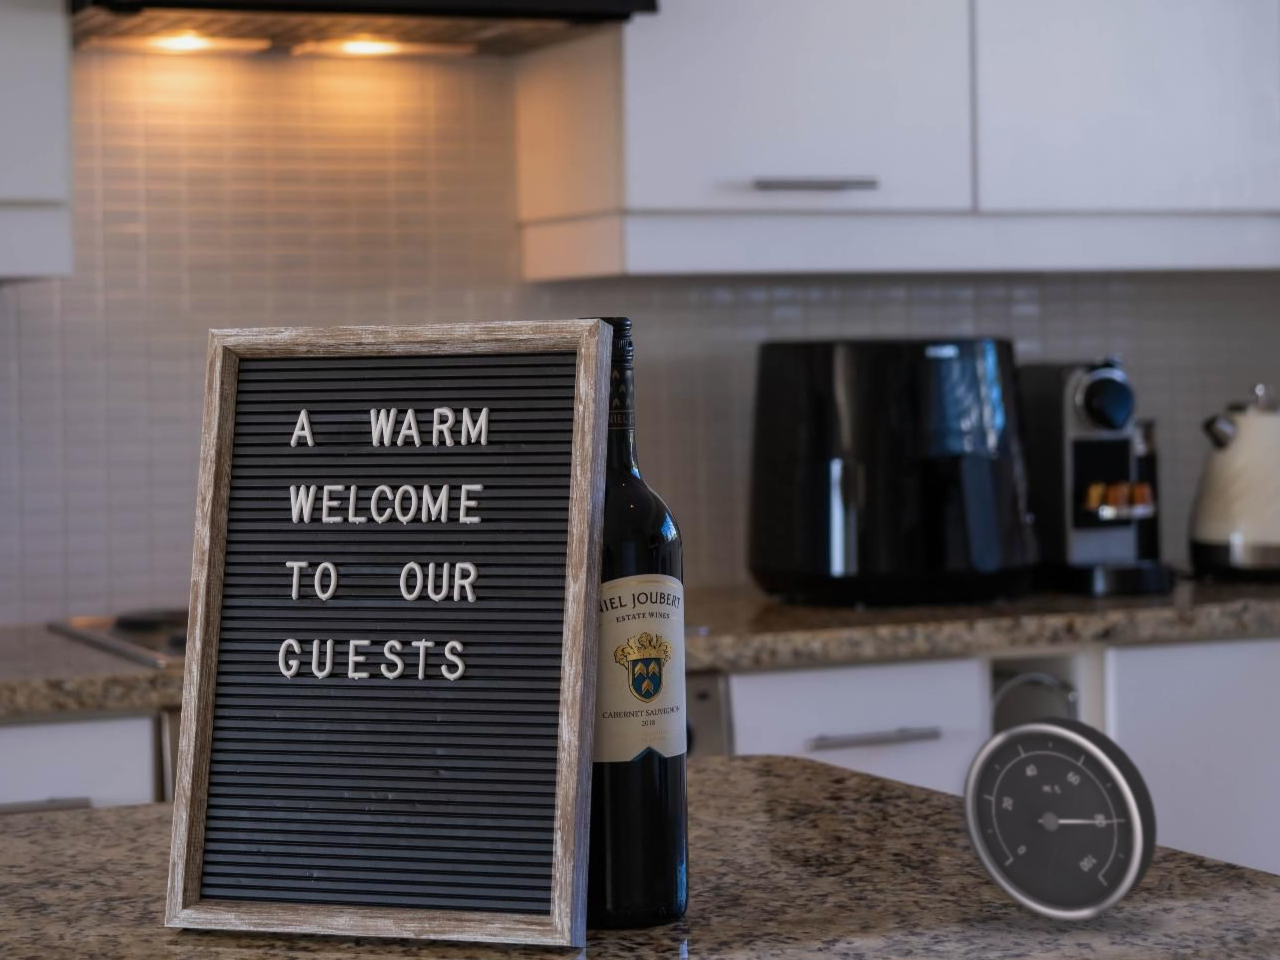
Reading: 80 %
